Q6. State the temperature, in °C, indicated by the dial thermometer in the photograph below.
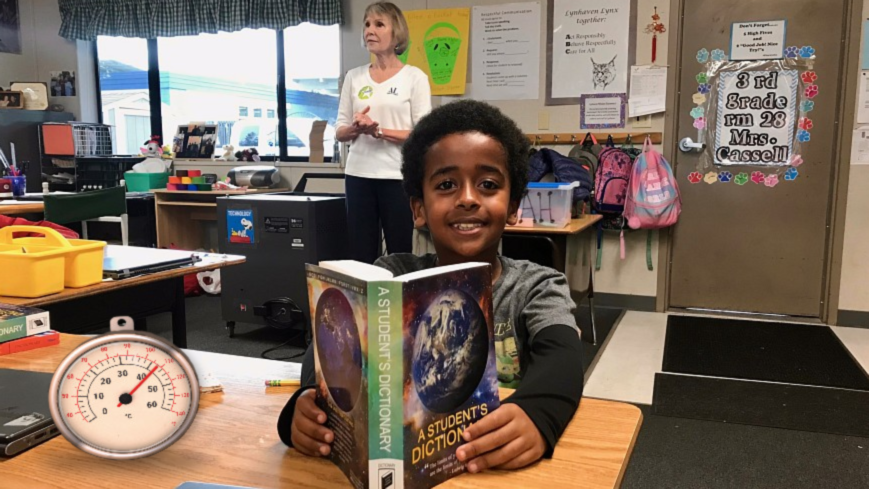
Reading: 42 °C
